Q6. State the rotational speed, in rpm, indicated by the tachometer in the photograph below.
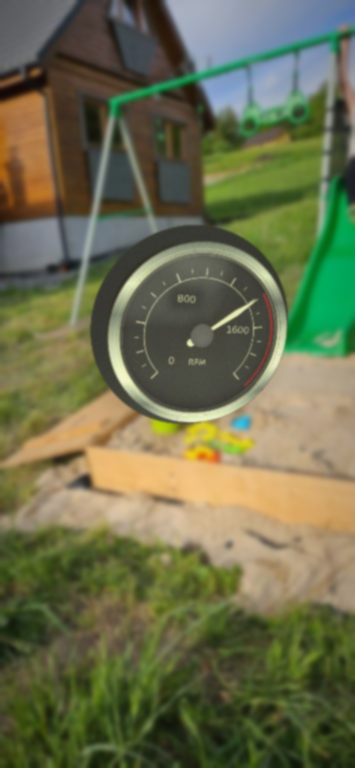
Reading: 1400 rpm
